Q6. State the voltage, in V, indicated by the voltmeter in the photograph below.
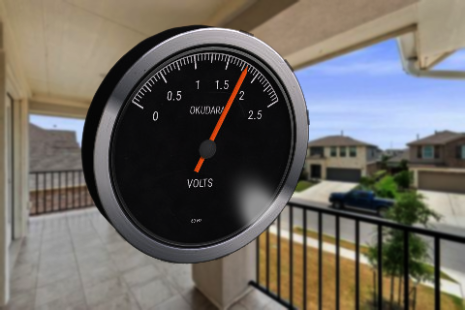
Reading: 1.75 V
